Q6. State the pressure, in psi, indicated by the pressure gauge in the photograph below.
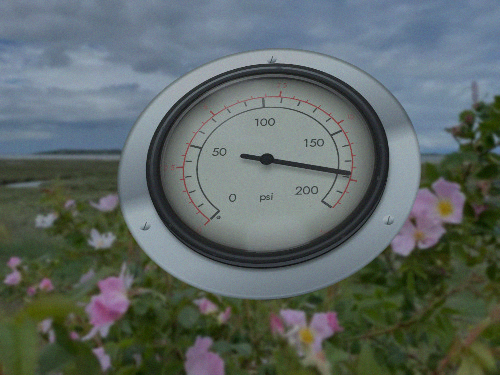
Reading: 180 psi
